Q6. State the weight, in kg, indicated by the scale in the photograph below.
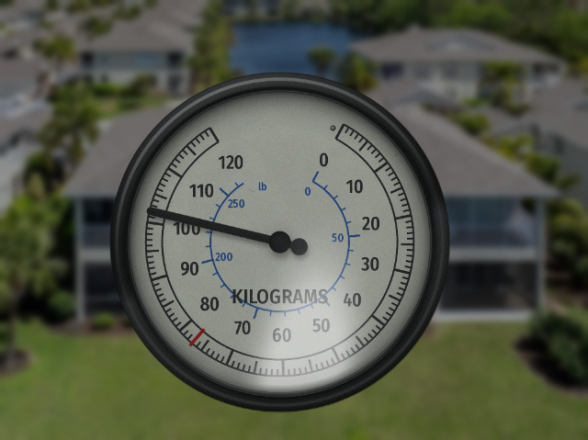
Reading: 102 kg
